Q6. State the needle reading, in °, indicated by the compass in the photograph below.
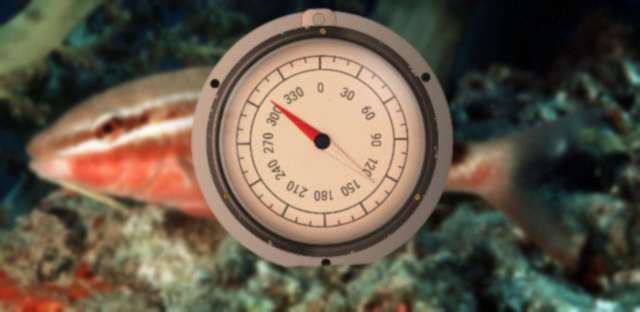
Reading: 310 °
